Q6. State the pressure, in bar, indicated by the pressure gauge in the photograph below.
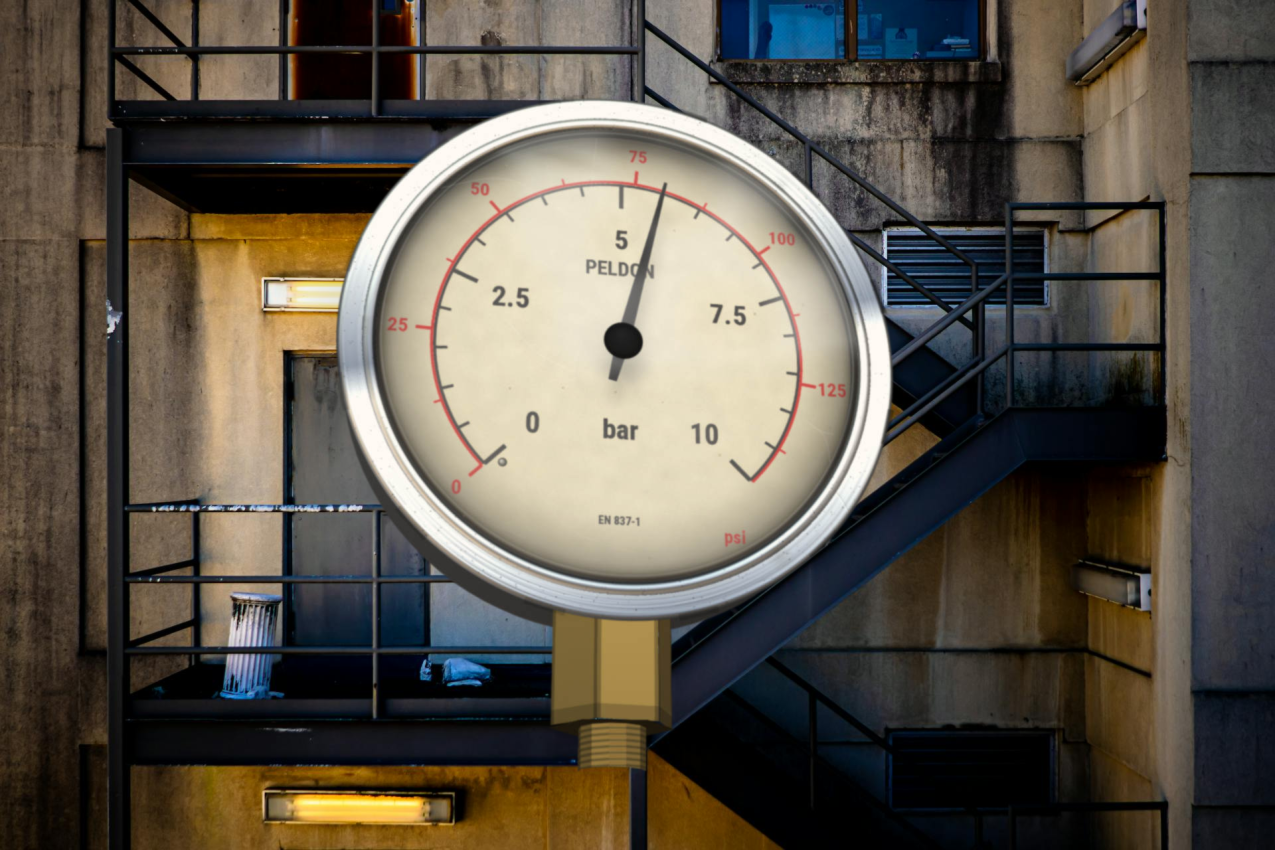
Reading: 5.5 bar
